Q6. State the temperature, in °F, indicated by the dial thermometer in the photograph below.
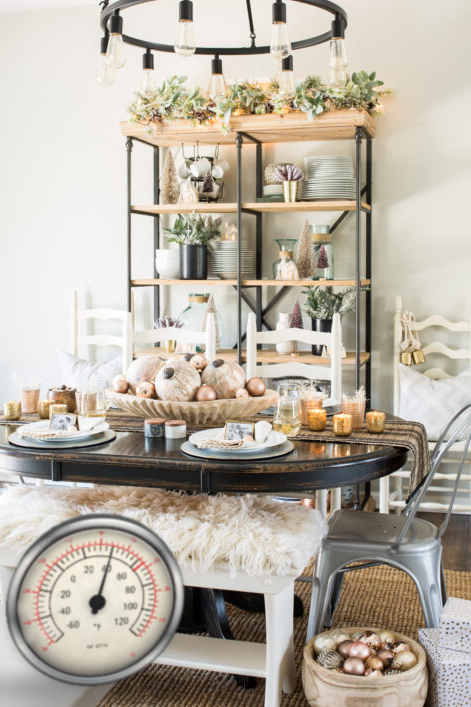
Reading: 40 °F
